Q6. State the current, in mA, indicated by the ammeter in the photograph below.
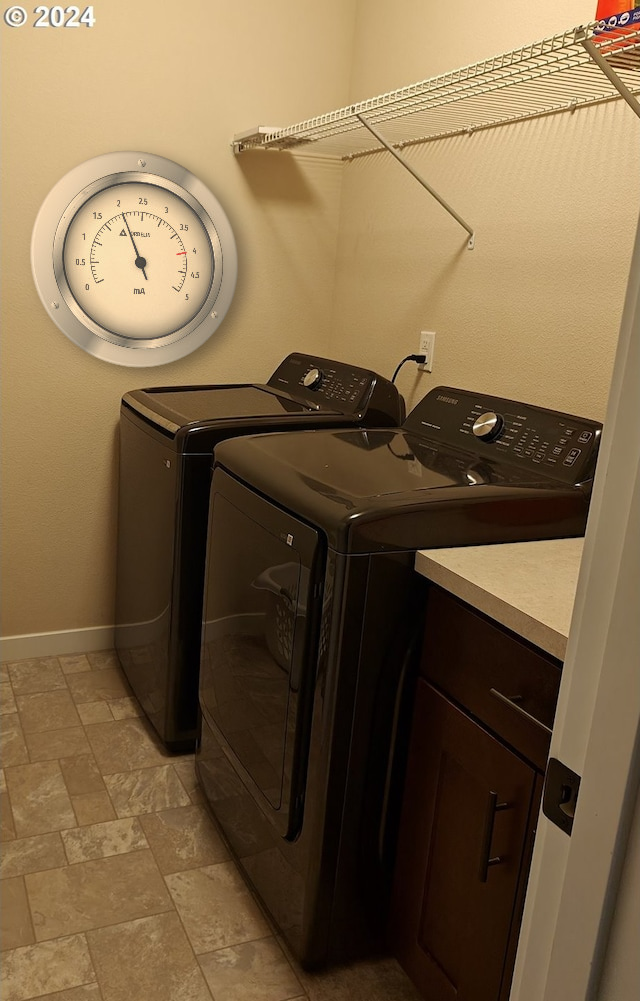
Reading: 2 mA
